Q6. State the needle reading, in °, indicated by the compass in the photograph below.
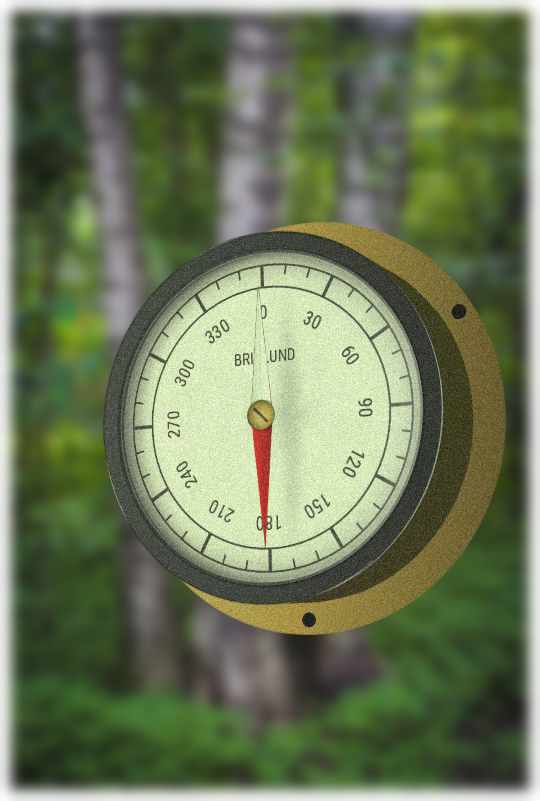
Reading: 180 °
